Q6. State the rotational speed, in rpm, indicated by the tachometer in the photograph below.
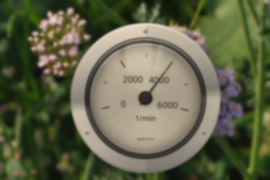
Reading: 4000 rpm
